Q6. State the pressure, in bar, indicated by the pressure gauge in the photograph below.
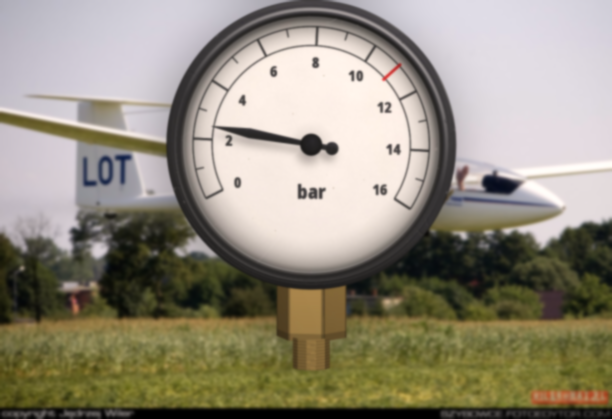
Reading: 2.5 bar
